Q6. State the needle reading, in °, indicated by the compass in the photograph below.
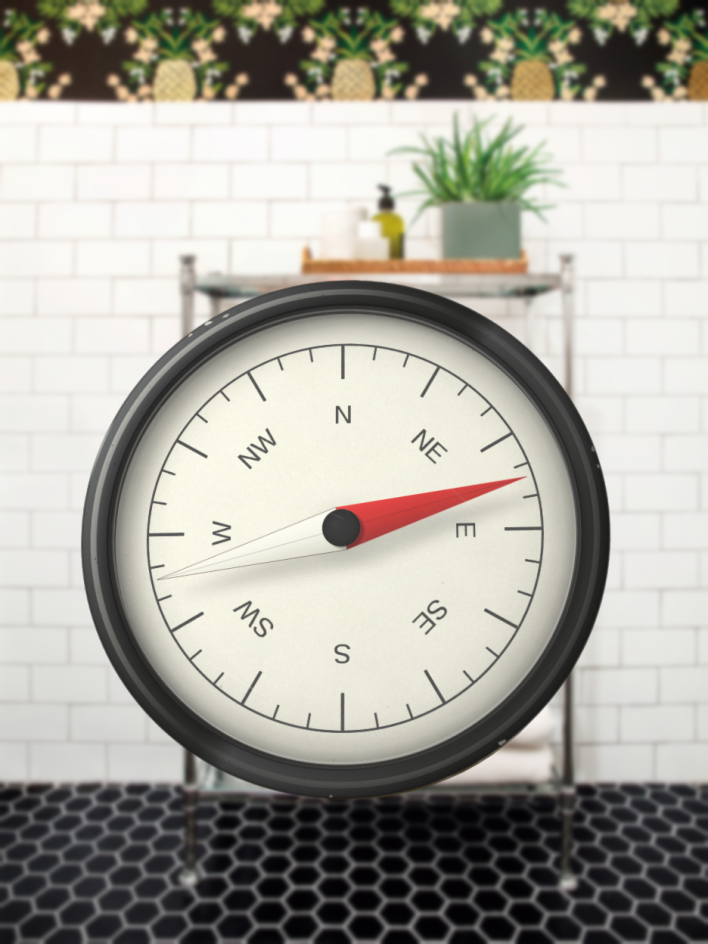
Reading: 75 °
